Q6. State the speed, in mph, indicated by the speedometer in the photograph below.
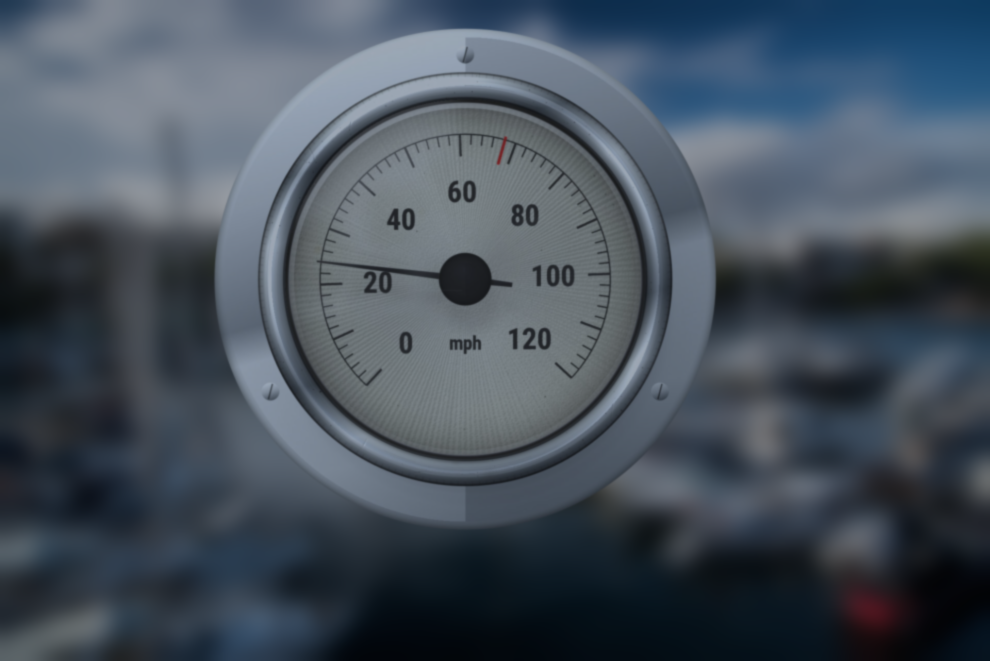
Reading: 24 mph
